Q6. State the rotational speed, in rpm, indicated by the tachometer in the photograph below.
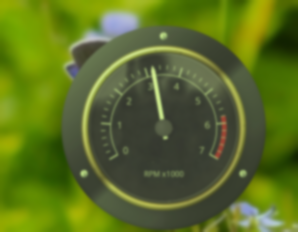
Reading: 3200 rpm
